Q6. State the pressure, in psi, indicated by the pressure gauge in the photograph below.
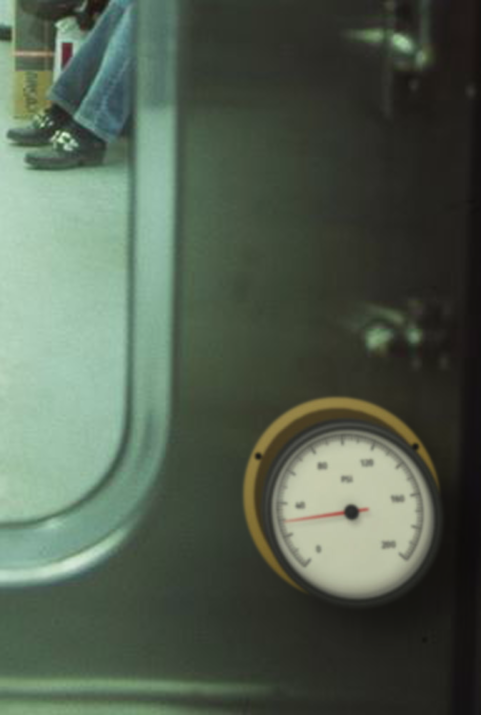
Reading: 30 psi
